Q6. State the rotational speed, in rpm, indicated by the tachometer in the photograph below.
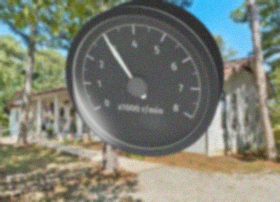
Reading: 3000 rpm
